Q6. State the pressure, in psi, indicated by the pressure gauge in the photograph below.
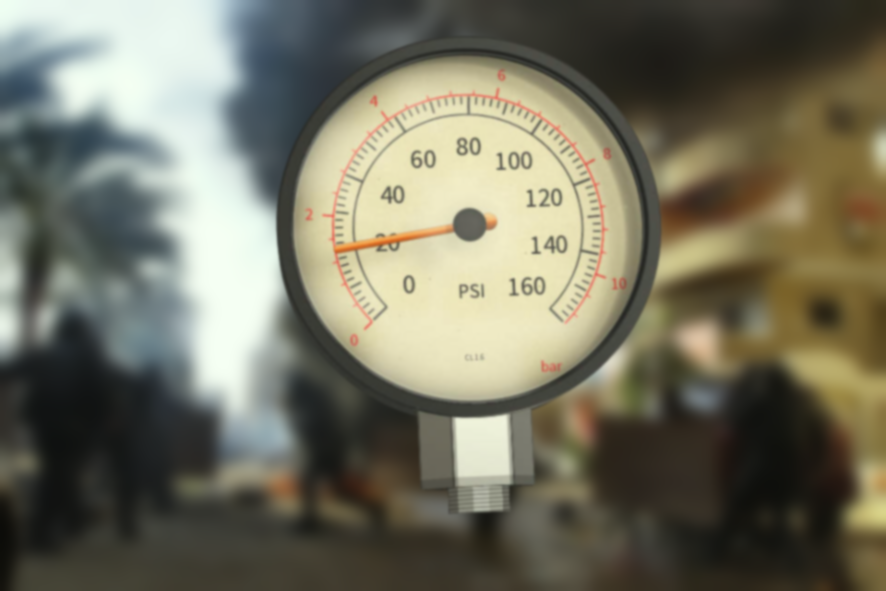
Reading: 20 psi
